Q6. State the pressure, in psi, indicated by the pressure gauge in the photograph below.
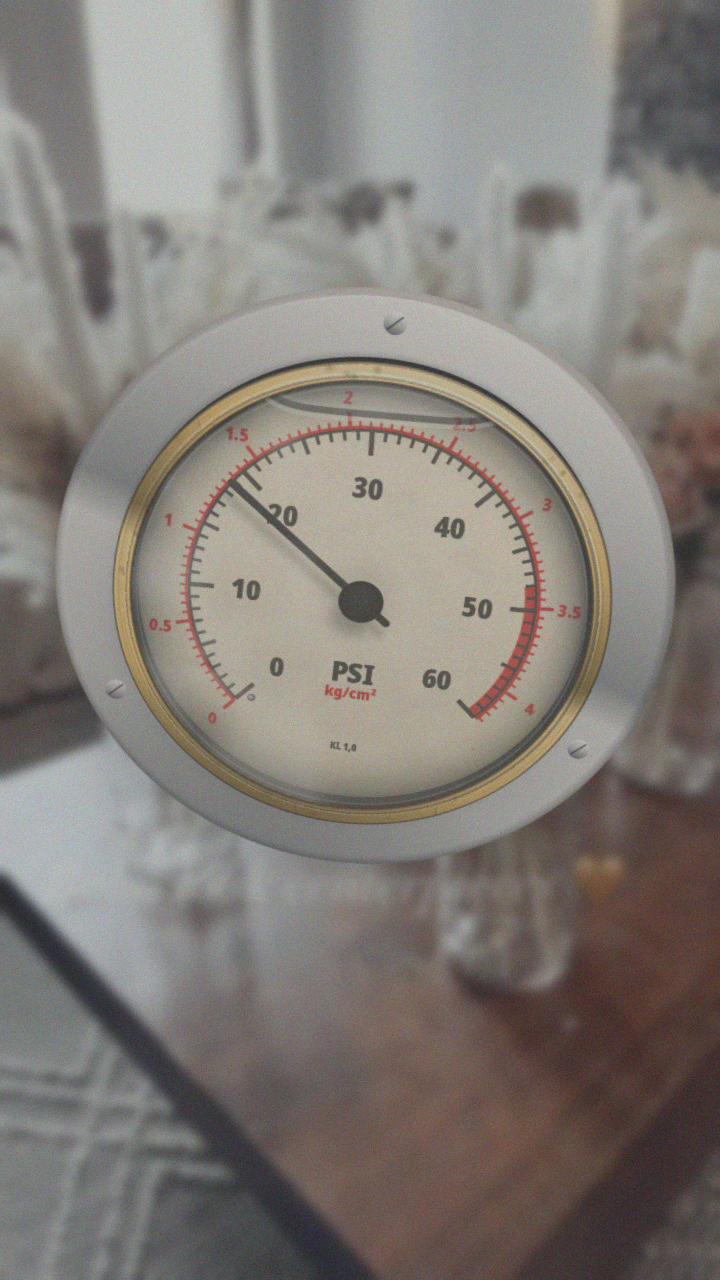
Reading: 19 psi
